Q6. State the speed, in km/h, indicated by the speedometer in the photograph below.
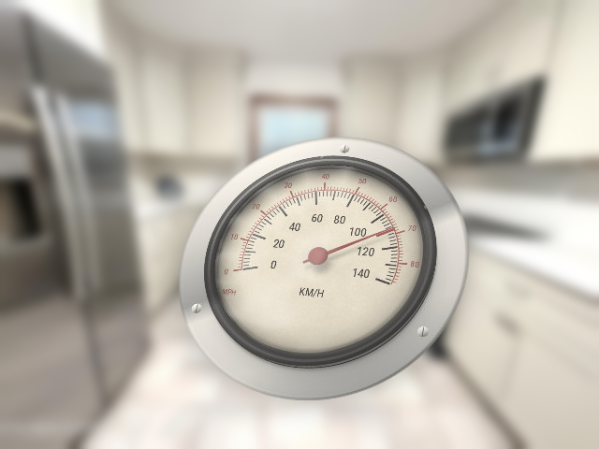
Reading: 110 km/h
